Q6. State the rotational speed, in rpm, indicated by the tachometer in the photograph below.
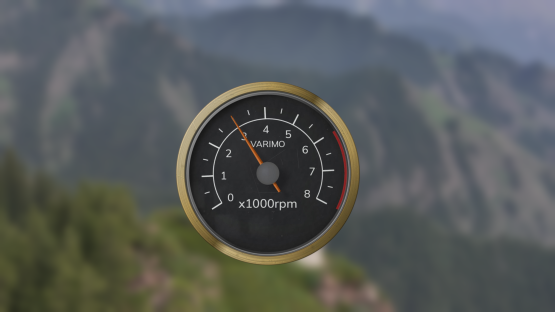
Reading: 3000 rpm
